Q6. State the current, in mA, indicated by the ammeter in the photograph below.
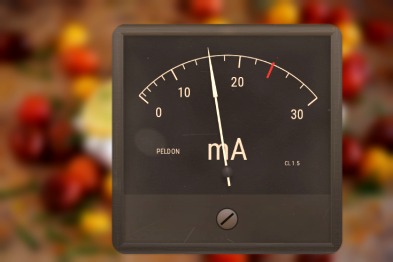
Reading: 16 mA
